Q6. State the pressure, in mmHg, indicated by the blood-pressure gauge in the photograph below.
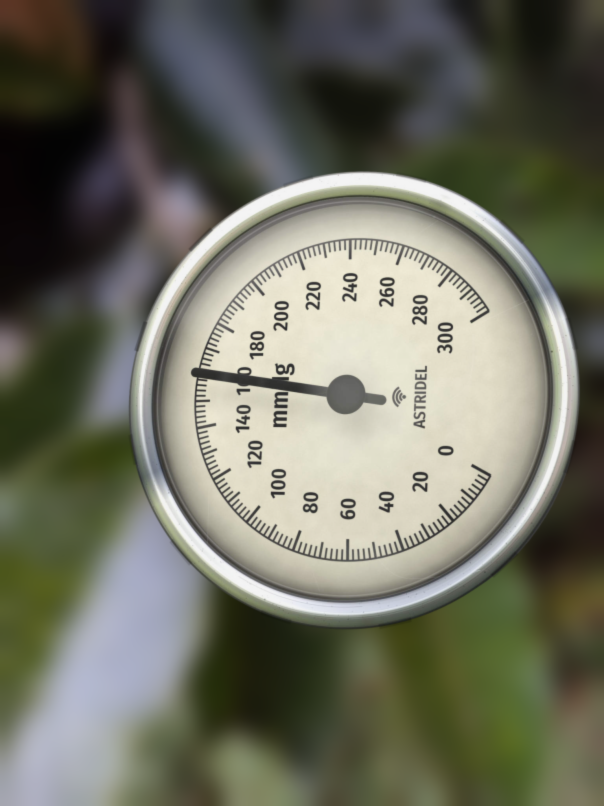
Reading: 160 mmHg
